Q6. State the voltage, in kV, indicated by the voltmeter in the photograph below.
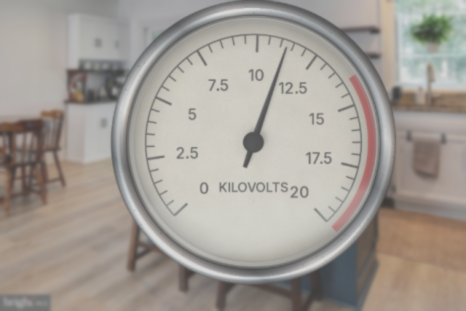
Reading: 11.25 kV
